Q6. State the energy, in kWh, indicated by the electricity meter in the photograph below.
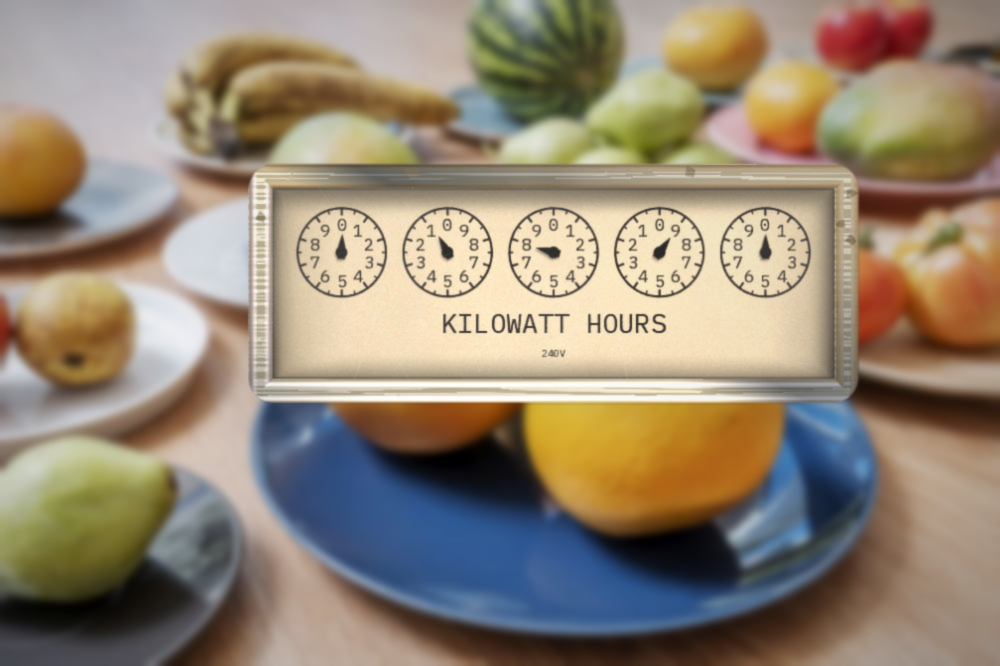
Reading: 790 kWh
